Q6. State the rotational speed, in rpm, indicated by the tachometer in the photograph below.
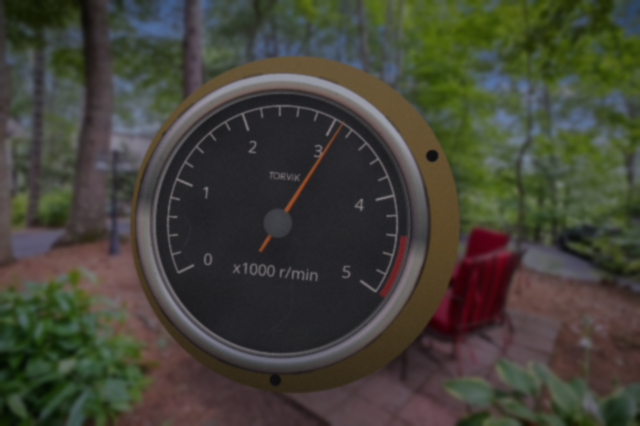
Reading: 3100 rpm
